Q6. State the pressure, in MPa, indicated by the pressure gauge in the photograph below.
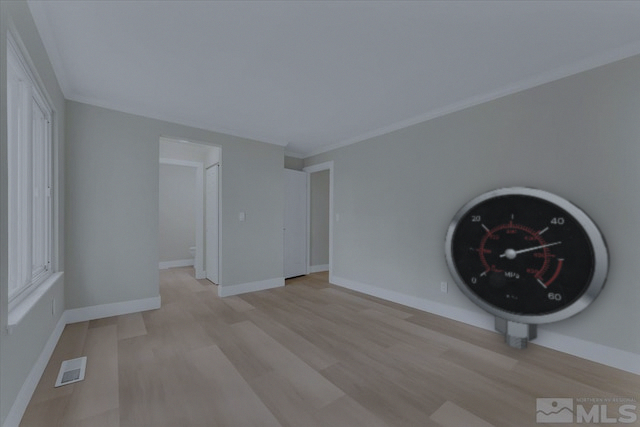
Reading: 45 MPa
